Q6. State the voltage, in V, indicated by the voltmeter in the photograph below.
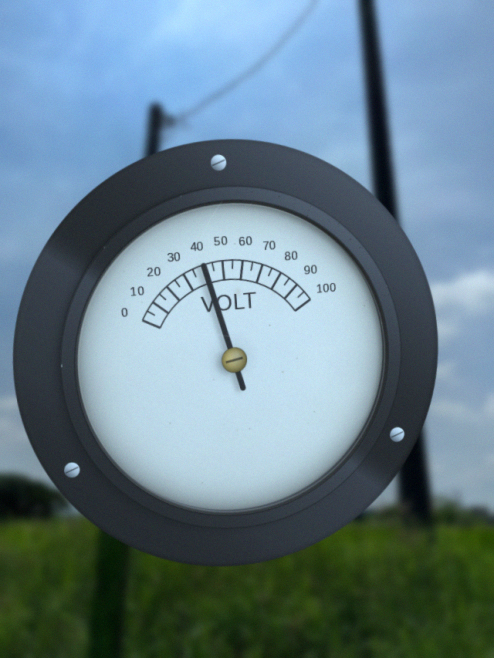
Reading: 40 V
